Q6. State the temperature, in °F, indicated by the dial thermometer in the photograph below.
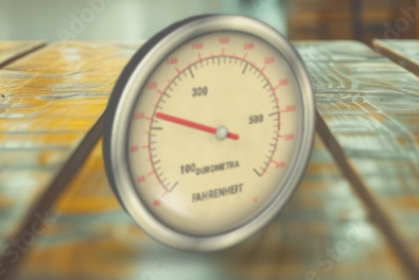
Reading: 220 °F
